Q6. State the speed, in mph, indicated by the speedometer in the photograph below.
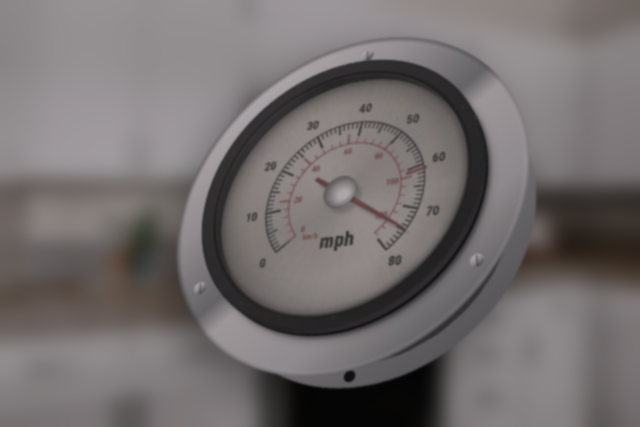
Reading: 75 mph
